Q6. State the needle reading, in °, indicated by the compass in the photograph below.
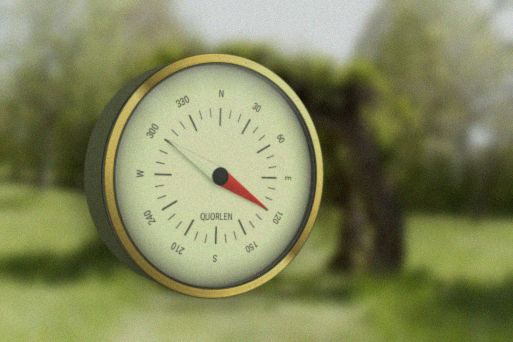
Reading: 120 °
